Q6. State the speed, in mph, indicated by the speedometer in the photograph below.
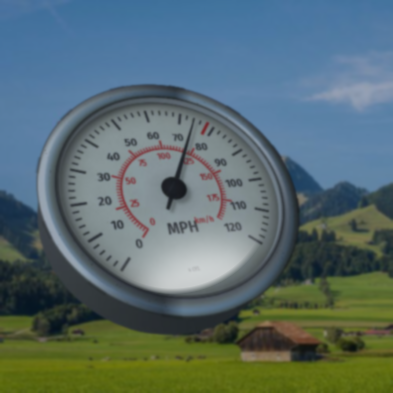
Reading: 74 mph
